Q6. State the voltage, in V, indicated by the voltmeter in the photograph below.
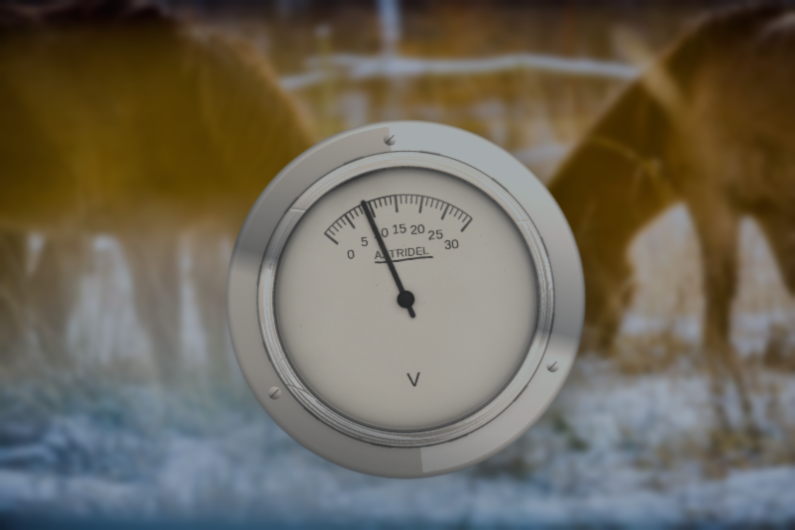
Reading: 9 V
